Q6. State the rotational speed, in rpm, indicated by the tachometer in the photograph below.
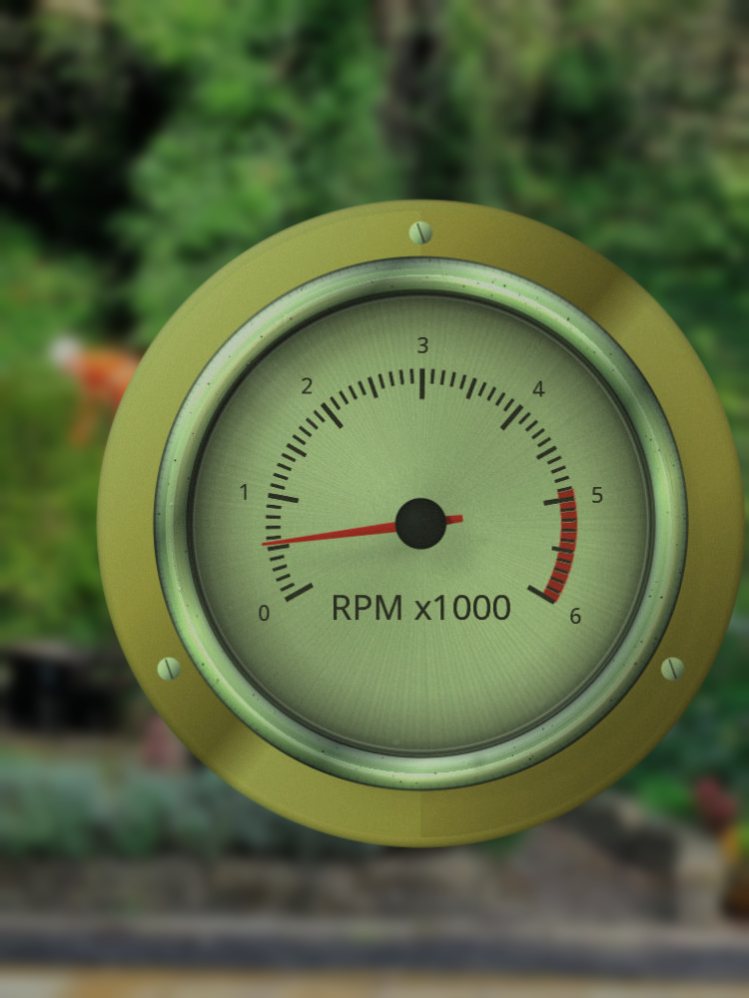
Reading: 550 rpm
